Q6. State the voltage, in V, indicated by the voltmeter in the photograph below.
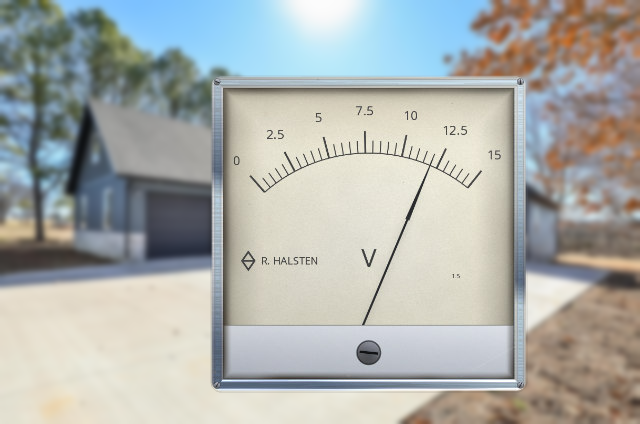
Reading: 12 V
